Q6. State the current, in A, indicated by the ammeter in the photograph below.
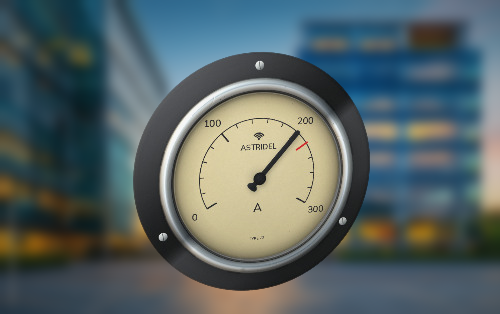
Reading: 200 A
